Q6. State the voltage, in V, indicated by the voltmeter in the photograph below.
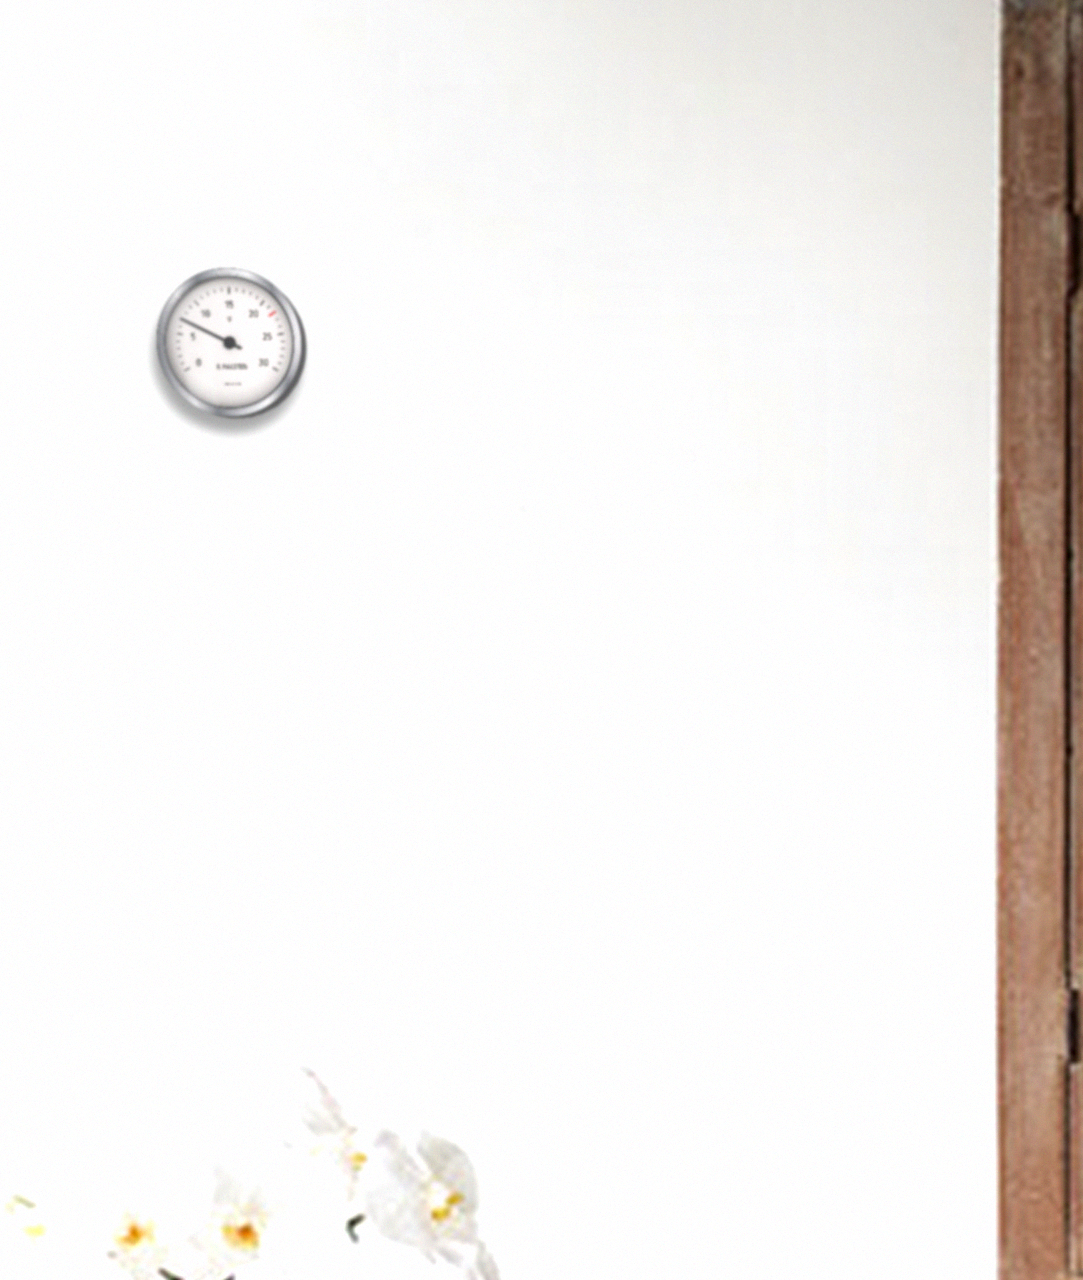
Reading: 7 V
